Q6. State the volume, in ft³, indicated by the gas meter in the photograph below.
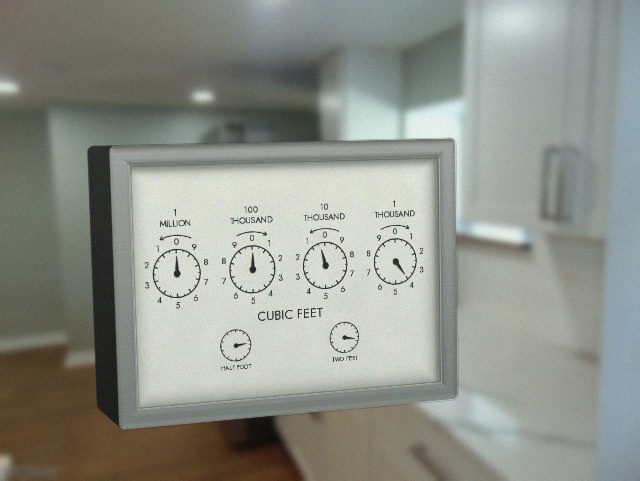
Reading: 400 ft³
